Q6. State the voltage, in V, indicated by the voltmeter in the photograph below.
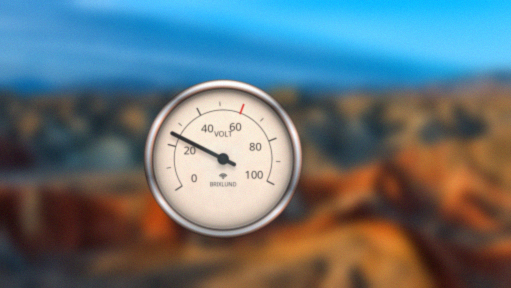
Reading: 25 V
